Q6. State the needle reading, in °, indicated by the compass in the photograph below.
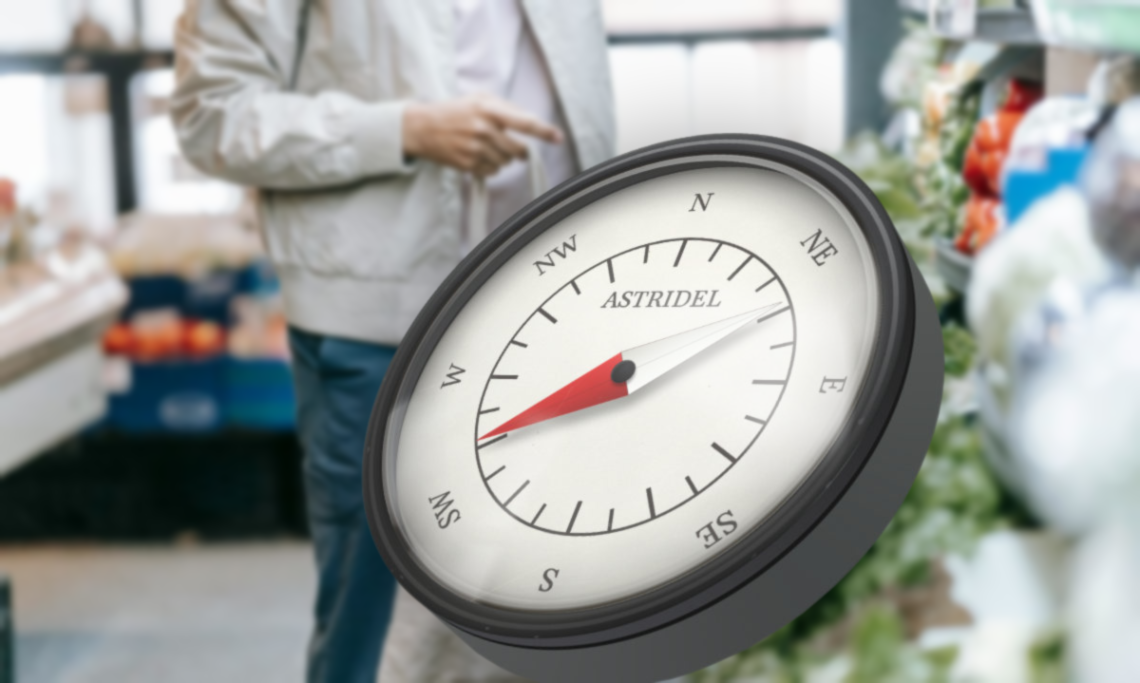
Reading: 240 °
